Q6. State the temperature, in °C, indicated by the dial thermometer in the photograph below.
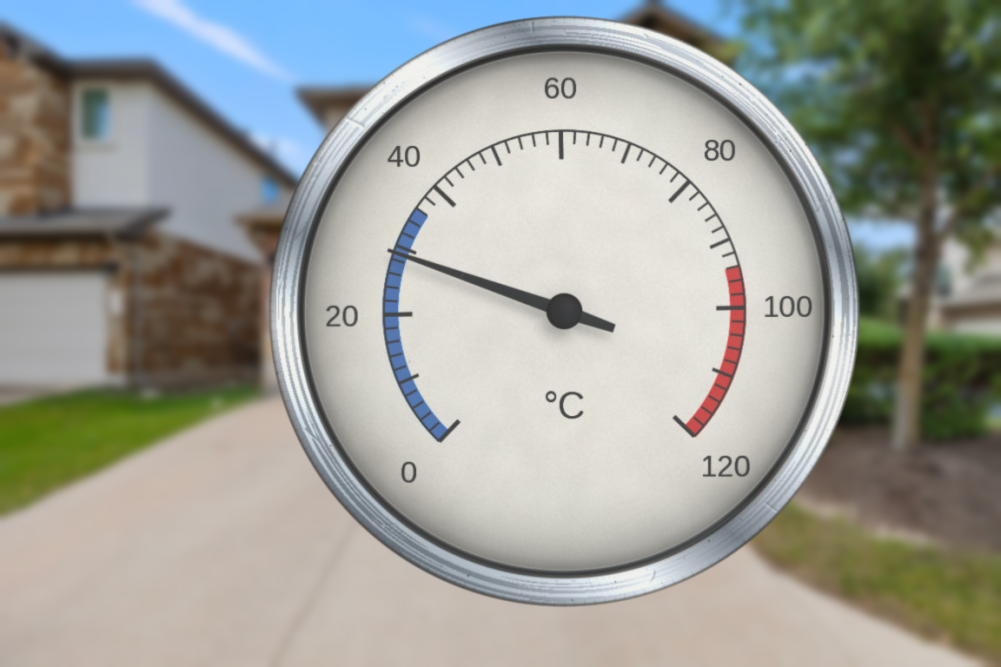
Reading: 29 °C
